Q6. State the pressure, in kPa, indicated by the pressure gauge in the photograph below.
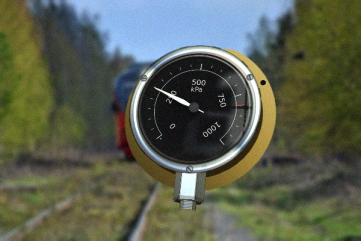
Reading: 250 kPa
